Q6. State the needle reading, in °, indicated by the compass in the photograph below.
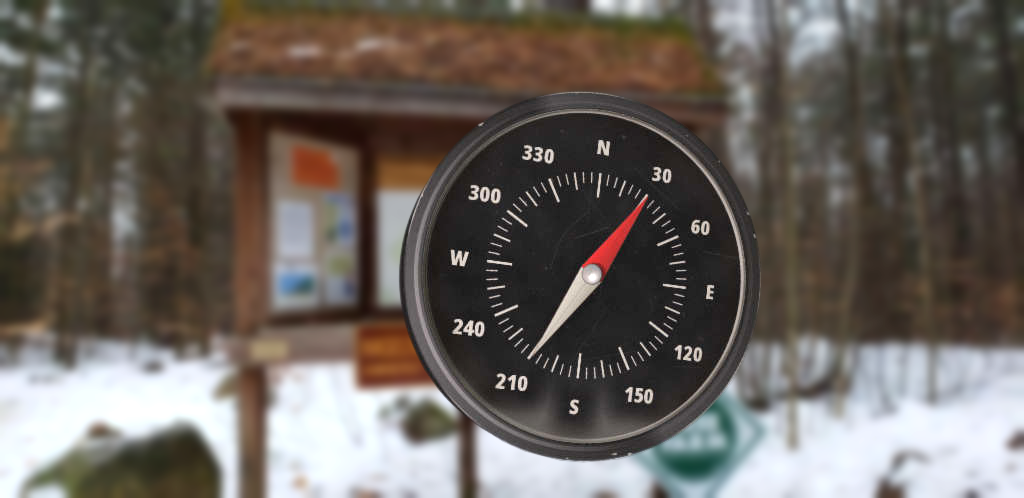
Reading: 30 °
